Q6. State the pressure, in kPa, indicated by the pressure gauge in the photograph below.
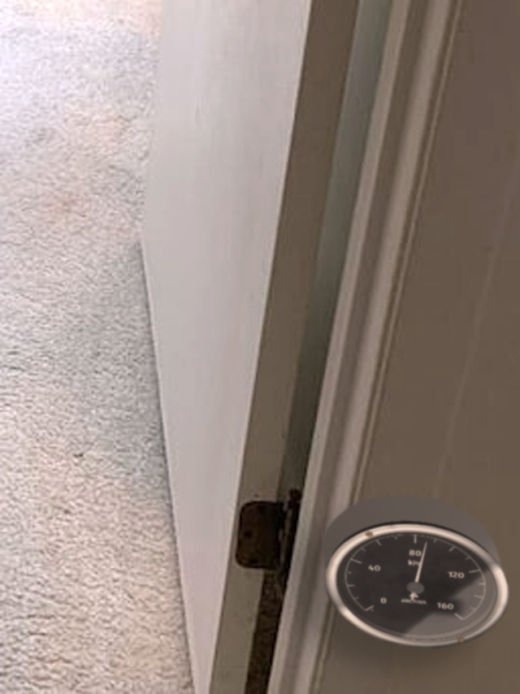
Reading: 85 kPa
